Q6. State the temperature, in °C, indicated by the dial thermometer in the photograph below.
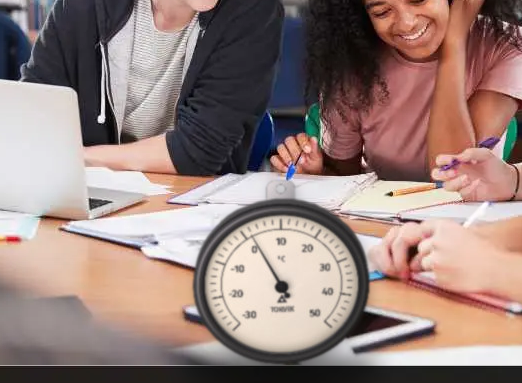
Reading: 2 °C
